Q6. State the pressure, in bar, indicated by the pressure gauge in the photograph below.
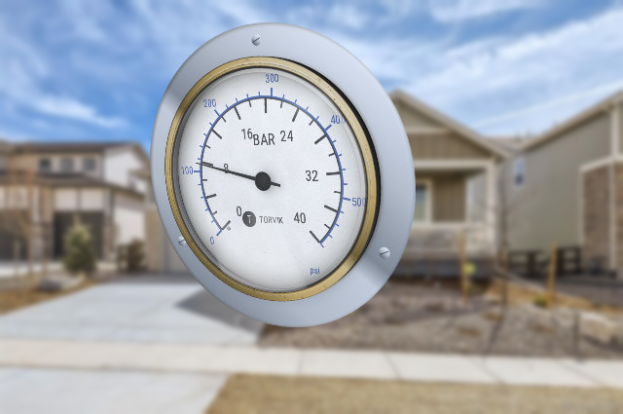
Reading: 8 bar
